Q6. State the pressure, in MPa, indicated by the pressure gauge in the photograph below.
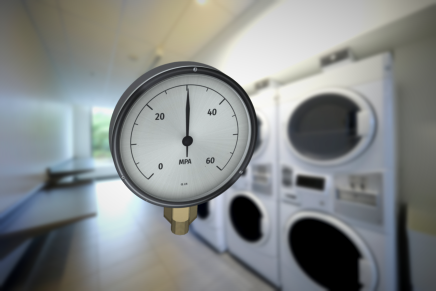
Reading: 30 MPa
